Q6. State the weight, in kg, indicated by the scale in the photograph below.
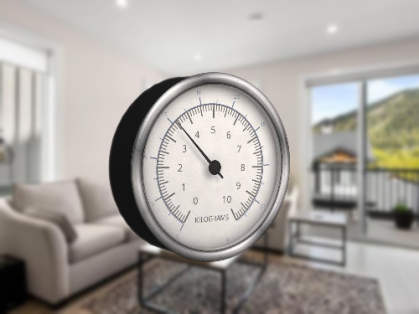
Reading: 3.5 kg
